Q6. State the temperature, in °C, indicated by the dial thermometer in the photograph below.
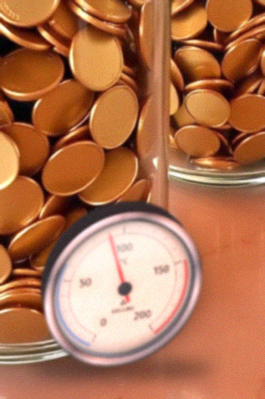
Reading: 90 °C
